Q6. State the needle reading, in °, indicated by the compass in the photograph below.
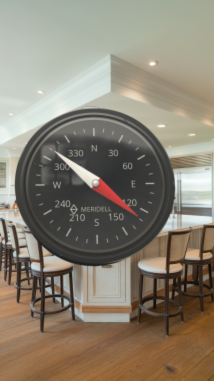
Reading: 130 °
